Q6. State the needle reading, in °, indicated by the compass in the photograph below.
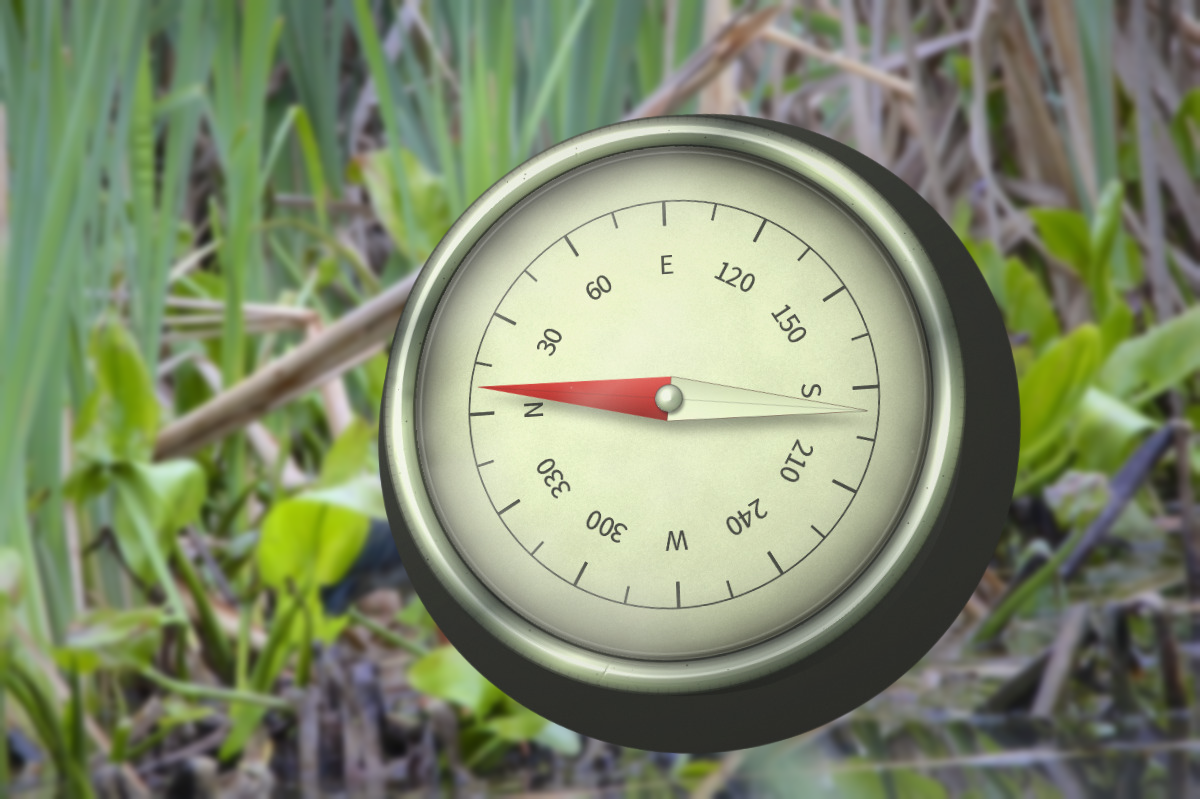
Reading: 7.5 °
